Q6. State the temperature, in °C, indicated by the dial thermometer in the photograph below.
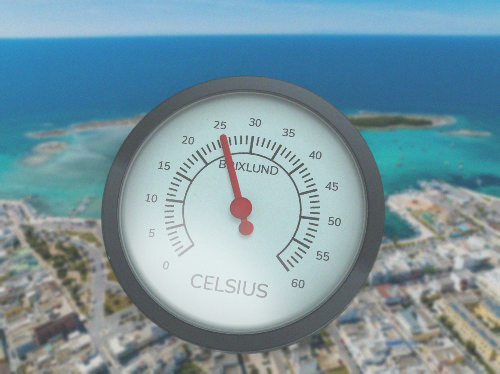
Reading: 25 °C
